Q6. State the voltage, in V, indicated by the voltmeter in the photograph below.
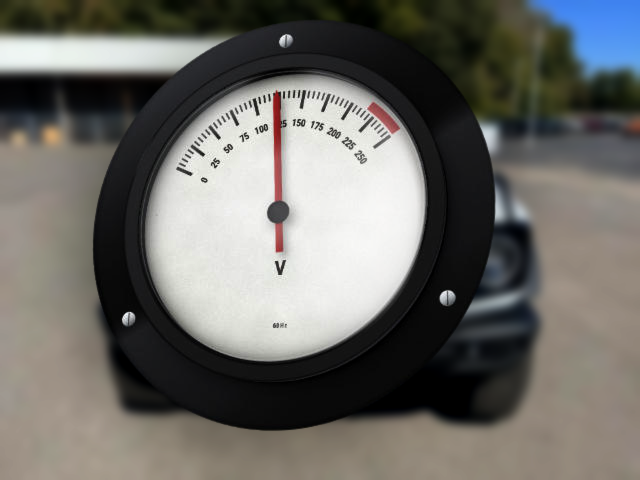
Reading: 125 V
